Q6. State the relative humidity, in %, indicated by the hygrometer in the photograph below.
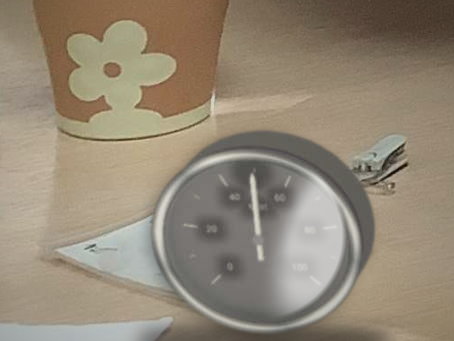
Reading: 50 %
